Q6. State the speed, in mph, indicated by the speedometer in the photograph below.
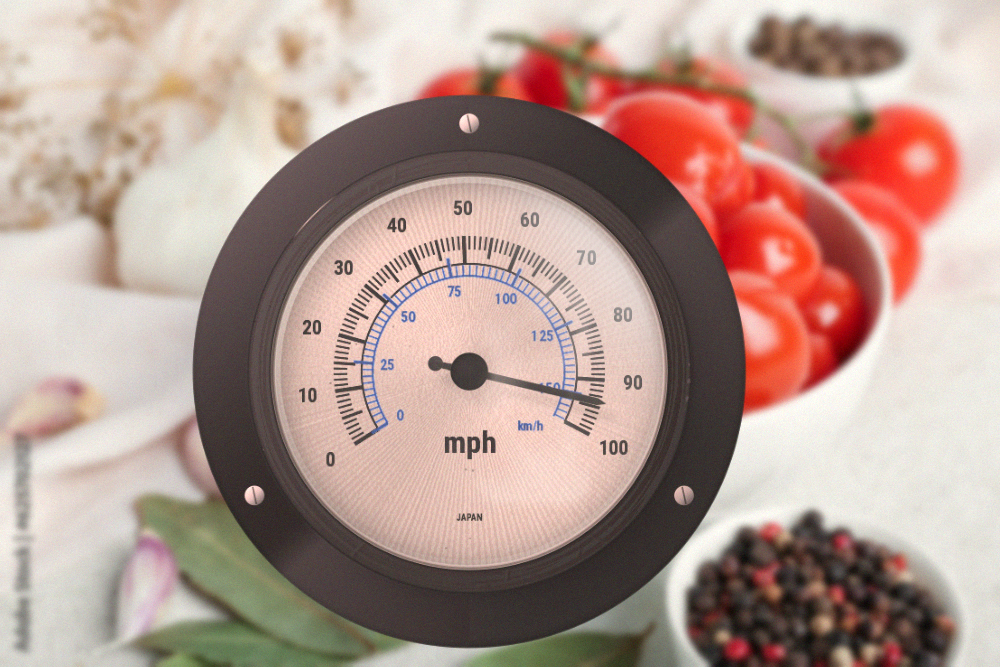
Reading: 94 mph
